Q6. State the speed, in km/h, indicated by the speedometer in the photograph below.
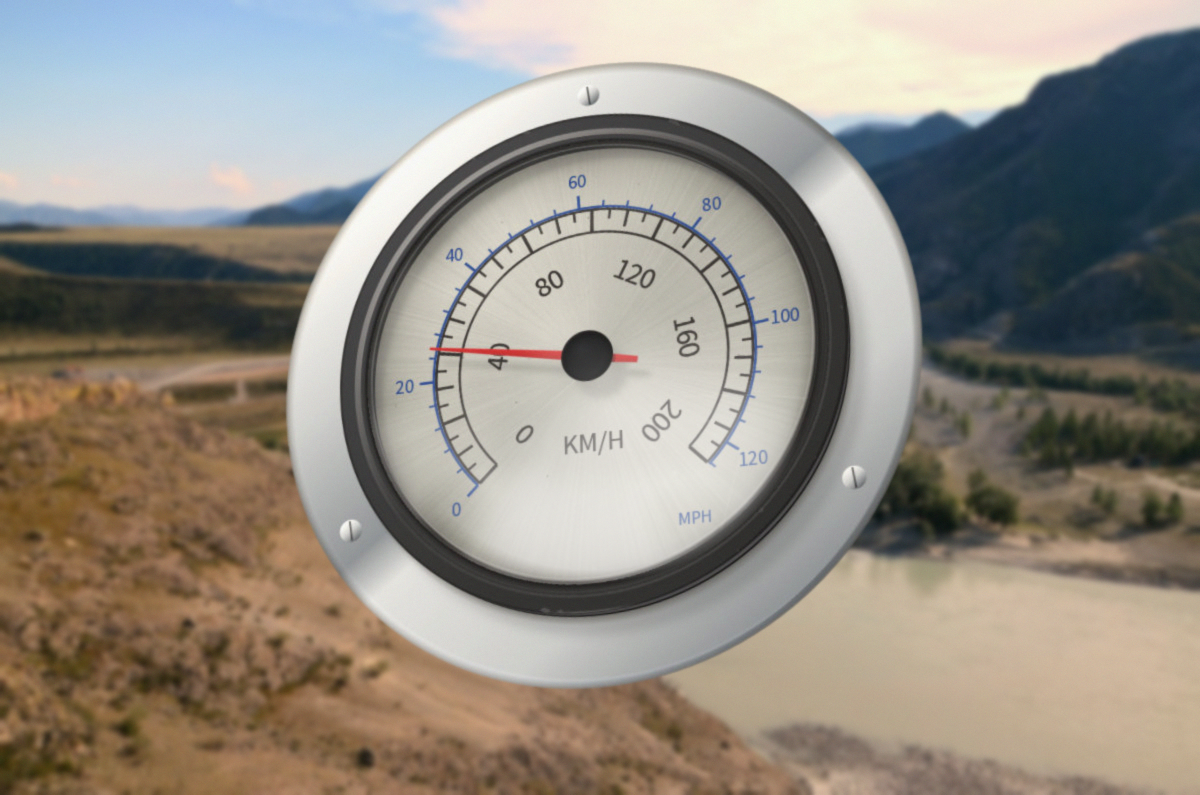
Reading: 40 km/h
